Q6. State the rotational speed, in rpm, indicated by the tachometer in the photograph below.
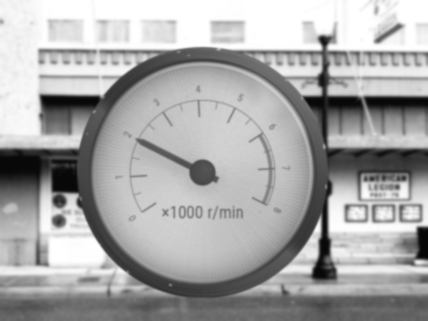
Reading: 2000 rpm
